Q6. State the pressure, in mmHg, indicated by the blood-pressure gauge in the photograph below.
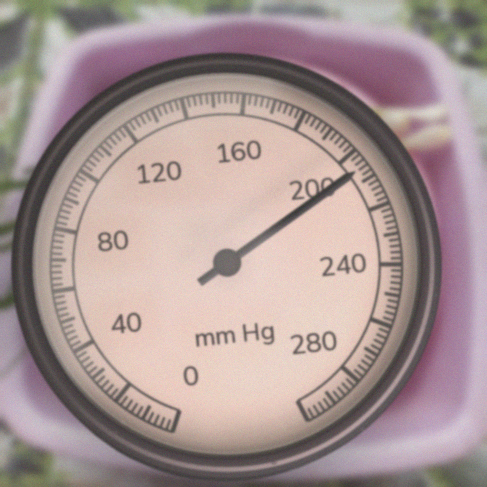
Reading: 206 mmHg
